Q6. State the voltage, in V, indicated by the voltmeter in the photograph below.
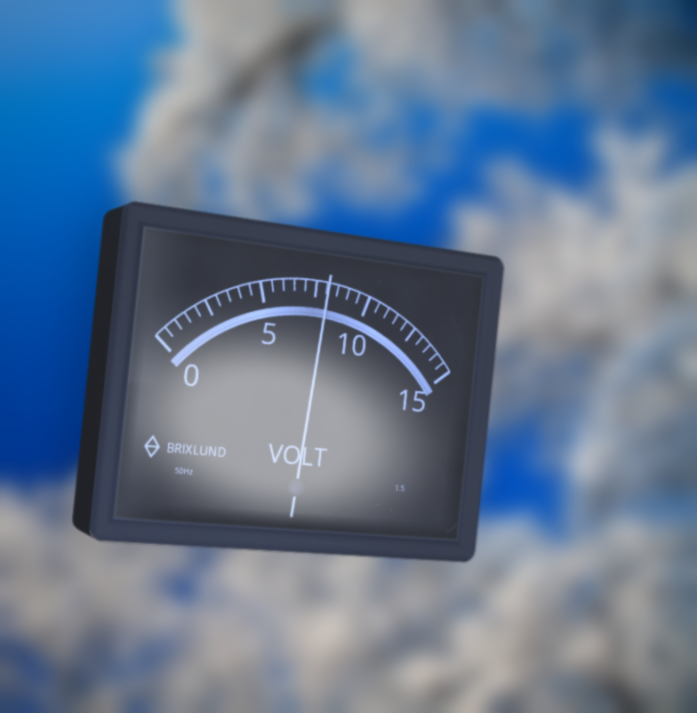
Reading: 8 V
